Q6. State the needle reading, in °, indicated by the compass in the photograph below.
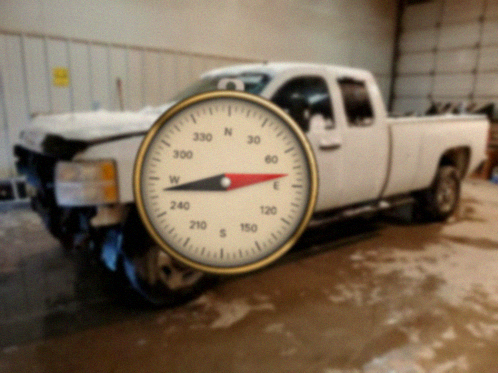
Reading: 80 °
